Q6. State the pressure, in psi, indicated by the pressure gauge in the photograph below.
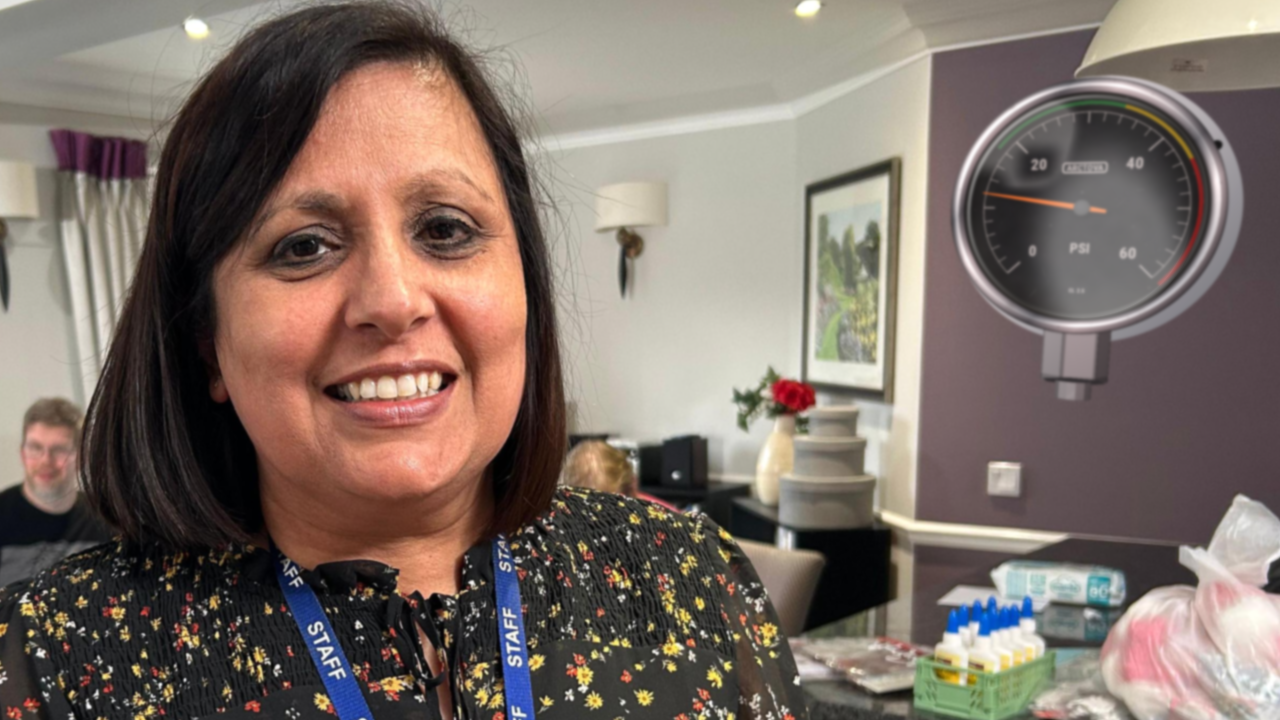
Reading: 12 psi
